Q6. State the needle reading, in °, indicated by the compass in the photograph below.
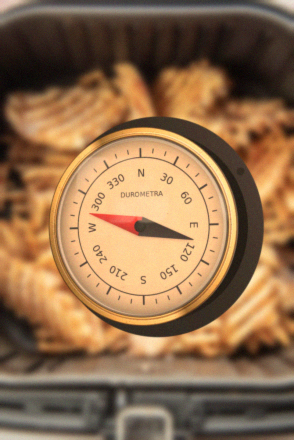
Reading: 285 °
